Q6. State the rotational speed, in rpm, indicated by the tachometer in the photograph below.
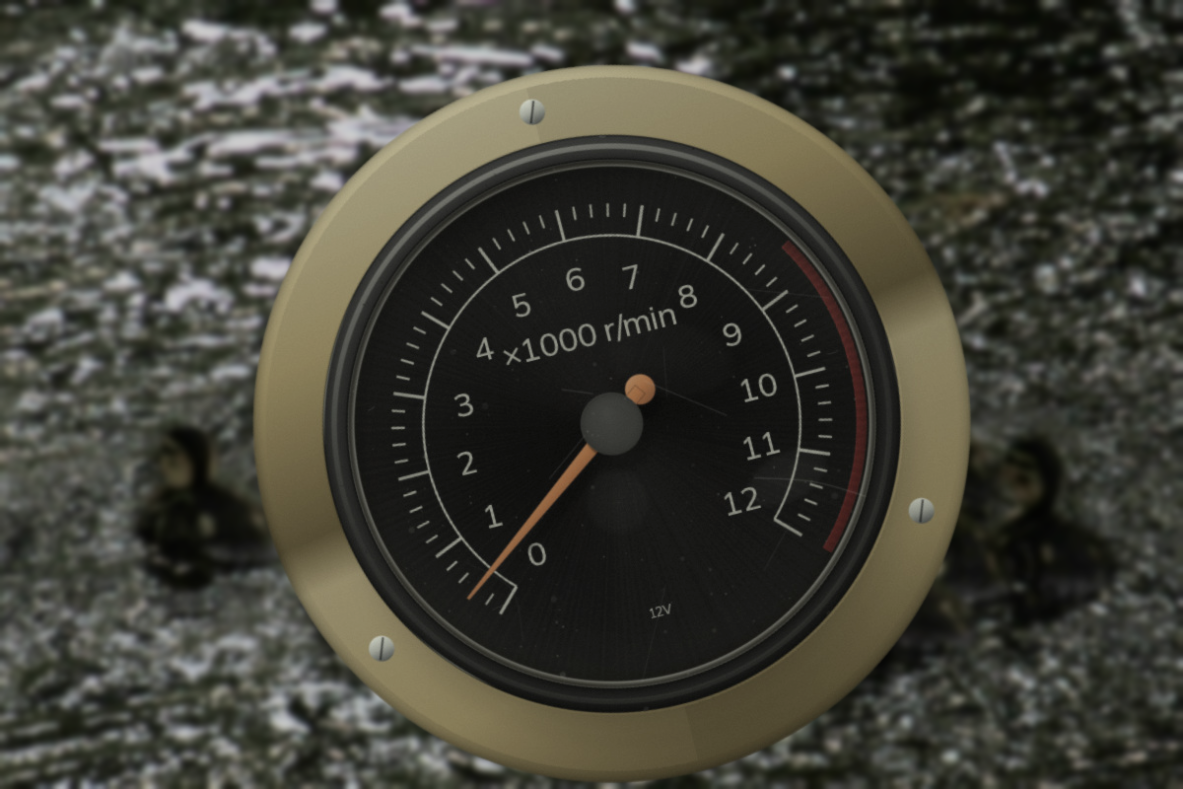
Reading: 400 rpm
